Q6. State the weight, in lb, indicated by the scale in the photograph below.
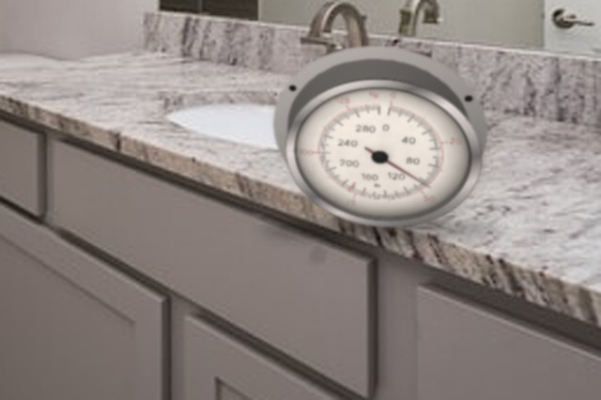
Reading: 100 lb
